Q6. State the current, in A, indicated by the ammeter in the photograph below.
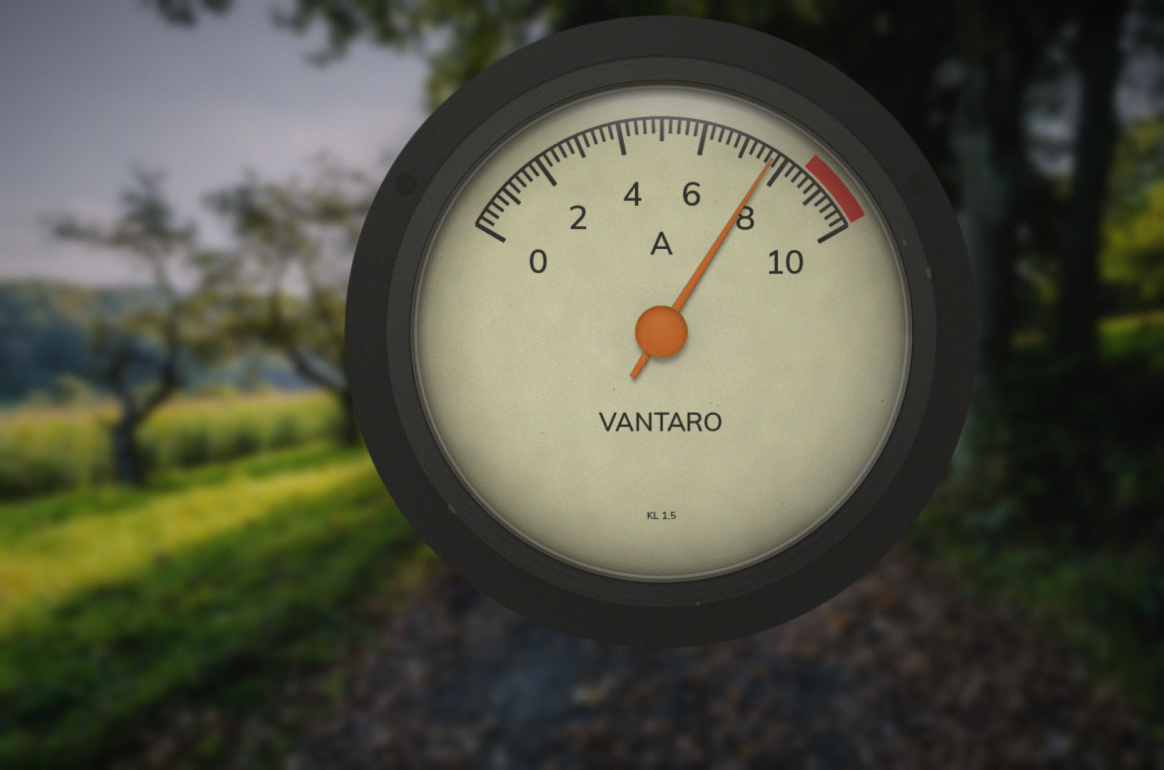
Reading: 7.7 A
